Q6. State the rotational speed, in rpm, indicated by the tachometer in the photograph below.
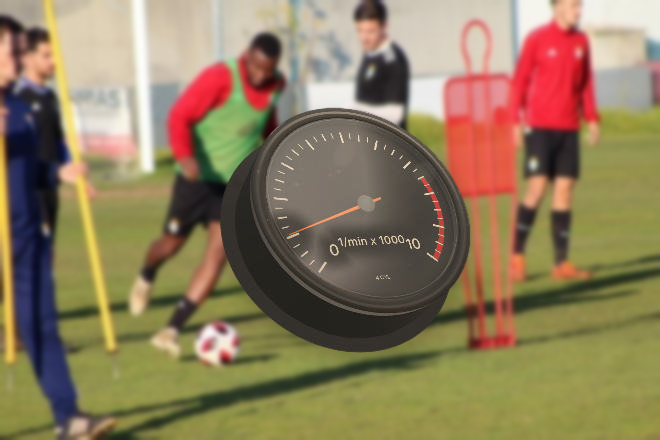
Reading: 1000 rpm
